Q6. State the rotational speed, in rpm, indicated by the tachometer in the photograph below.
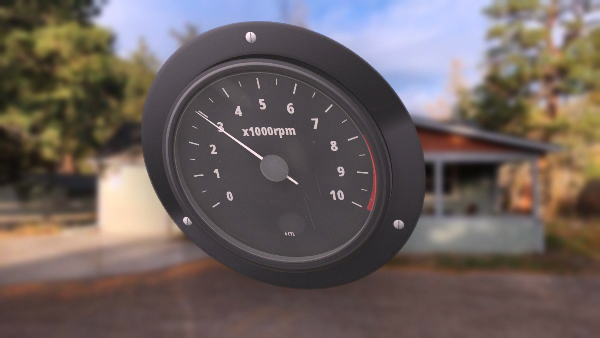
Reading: 3000 rpm
